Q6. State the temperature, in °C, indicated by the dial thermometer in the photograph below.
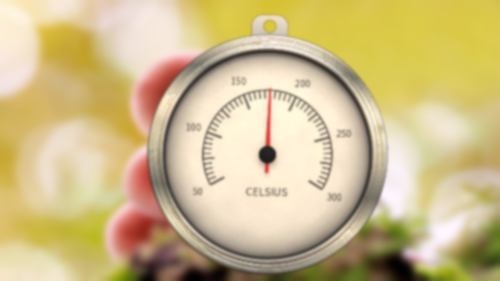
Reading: 175 °C
